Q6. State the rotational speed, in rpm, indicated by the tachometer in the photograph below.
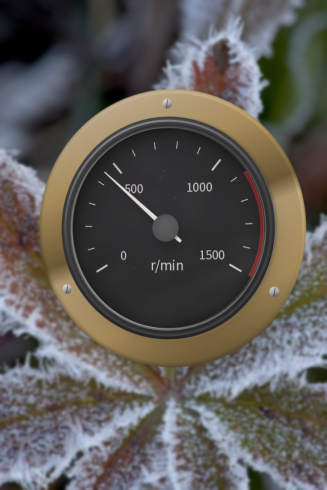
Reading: 450 rpm
